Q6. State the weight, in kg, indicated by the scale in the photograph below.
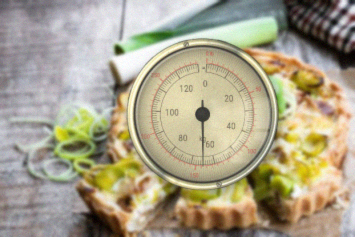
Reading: 65 kg
